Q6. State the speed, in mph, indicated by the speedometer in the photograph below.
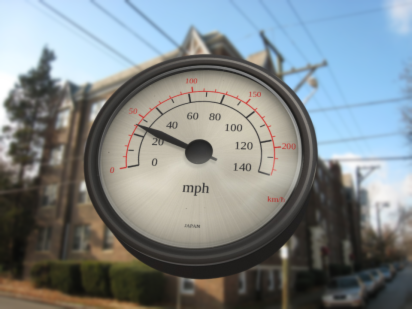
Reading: 25 mph
